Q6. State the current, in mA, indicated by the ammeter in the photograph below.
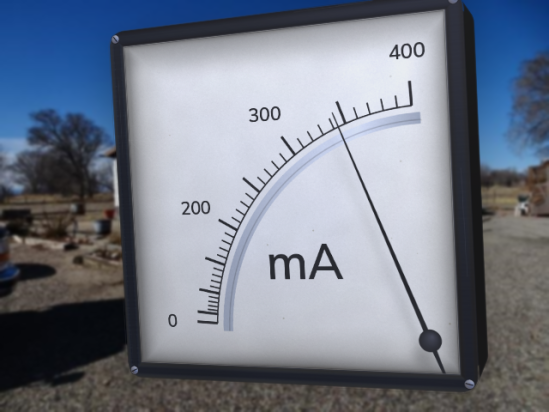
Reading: 345 mA
